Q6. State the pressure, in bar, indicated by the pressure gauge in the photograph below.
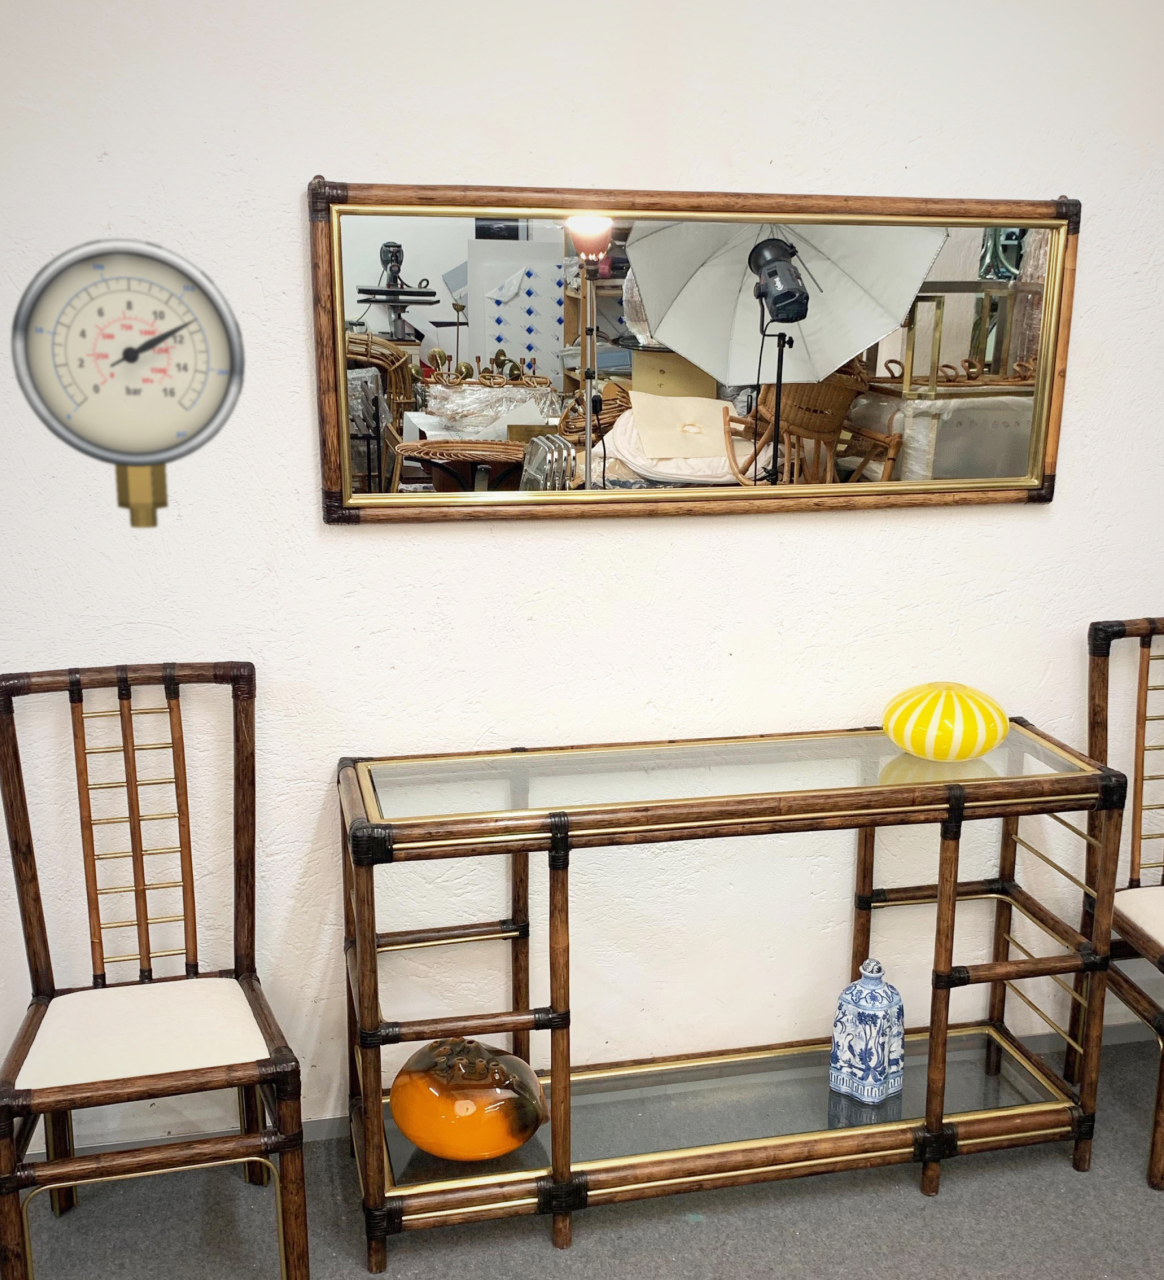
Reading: 11.5 bar
